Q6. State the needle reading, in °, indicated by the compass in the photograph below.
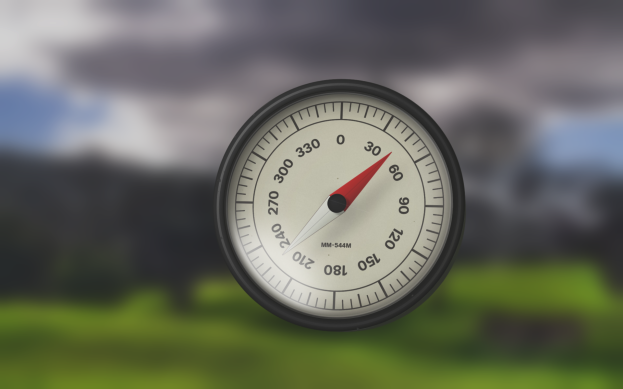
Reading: 45 °
